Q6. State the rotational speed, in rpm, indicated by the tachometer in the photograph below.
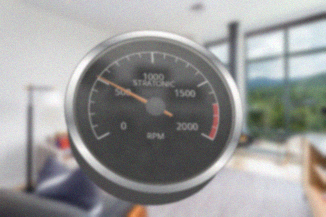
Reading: 500 rpm
